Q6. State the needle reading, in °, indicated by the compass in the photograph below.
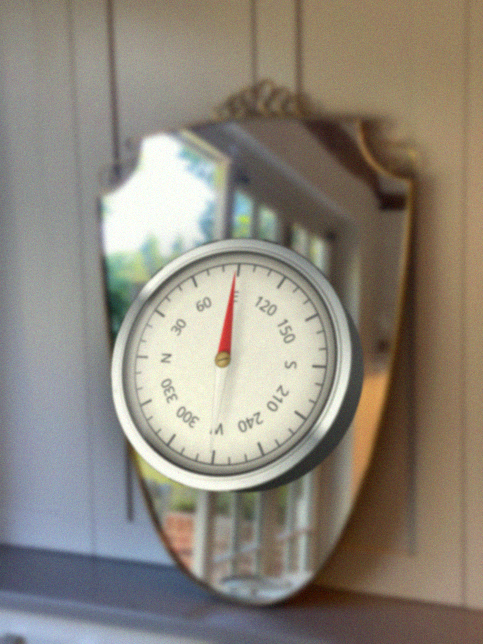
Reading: 90 °
